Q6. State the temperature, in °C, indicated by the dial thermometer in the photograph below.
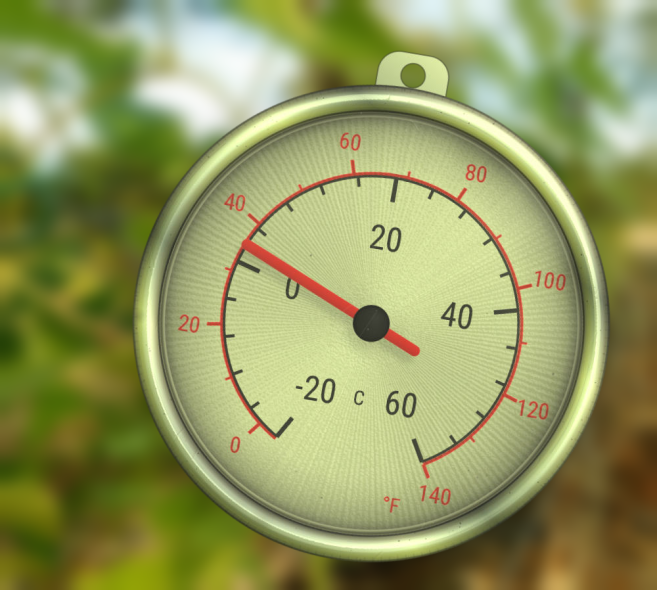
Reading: 2 °C
